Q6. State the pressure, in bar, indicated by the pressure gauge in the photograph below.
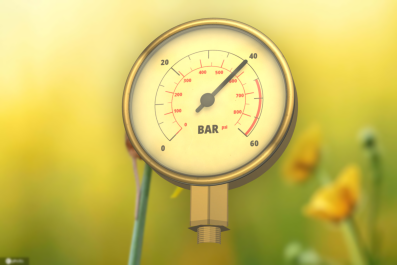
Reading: 40 bar
